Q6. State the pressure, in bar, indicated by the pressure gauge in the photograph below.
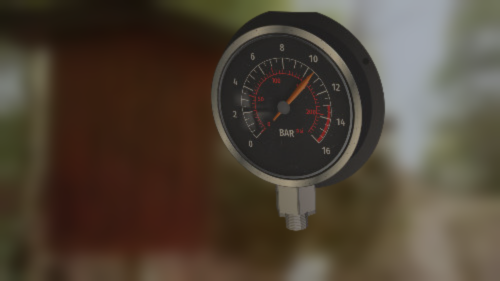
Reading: 10.5 bar
